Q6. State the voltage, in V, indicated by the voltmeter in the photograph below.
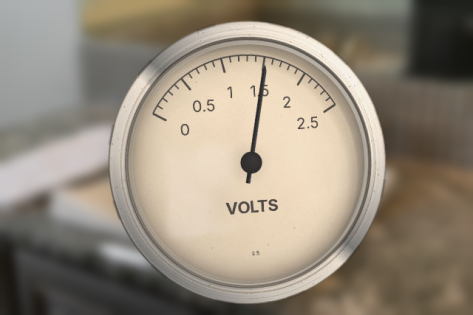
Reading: 1.5 V
